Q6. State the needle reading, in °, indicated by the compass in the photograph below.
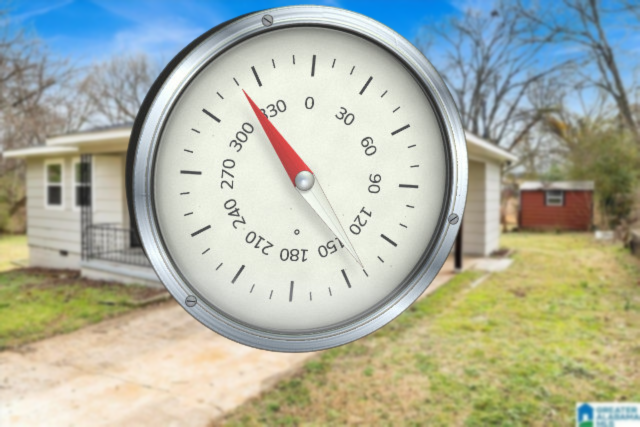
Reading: 320 °
